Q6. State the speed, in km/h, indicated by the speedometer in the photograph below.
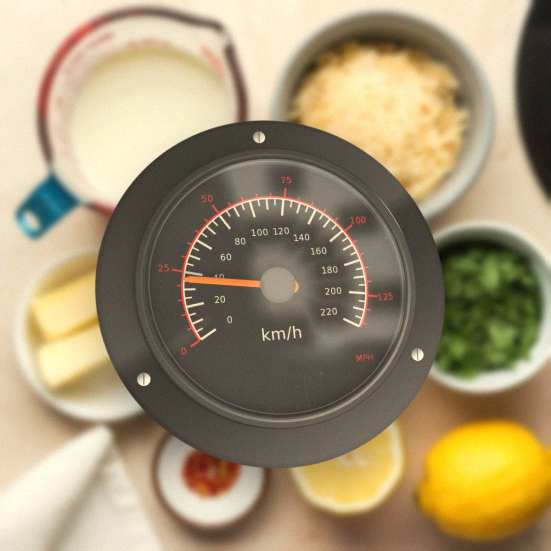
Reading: 35 km/h
